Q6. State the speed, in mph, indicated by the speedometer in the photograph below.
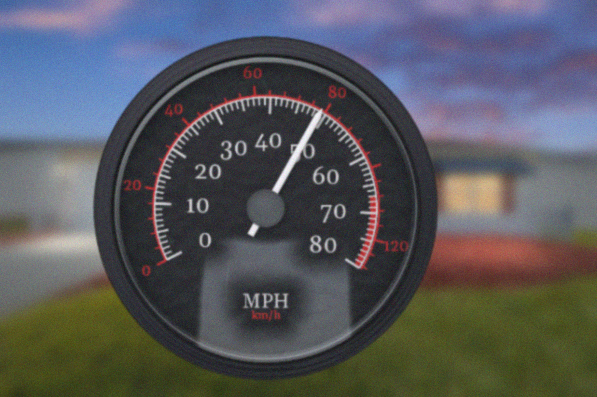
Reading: 49 mph
